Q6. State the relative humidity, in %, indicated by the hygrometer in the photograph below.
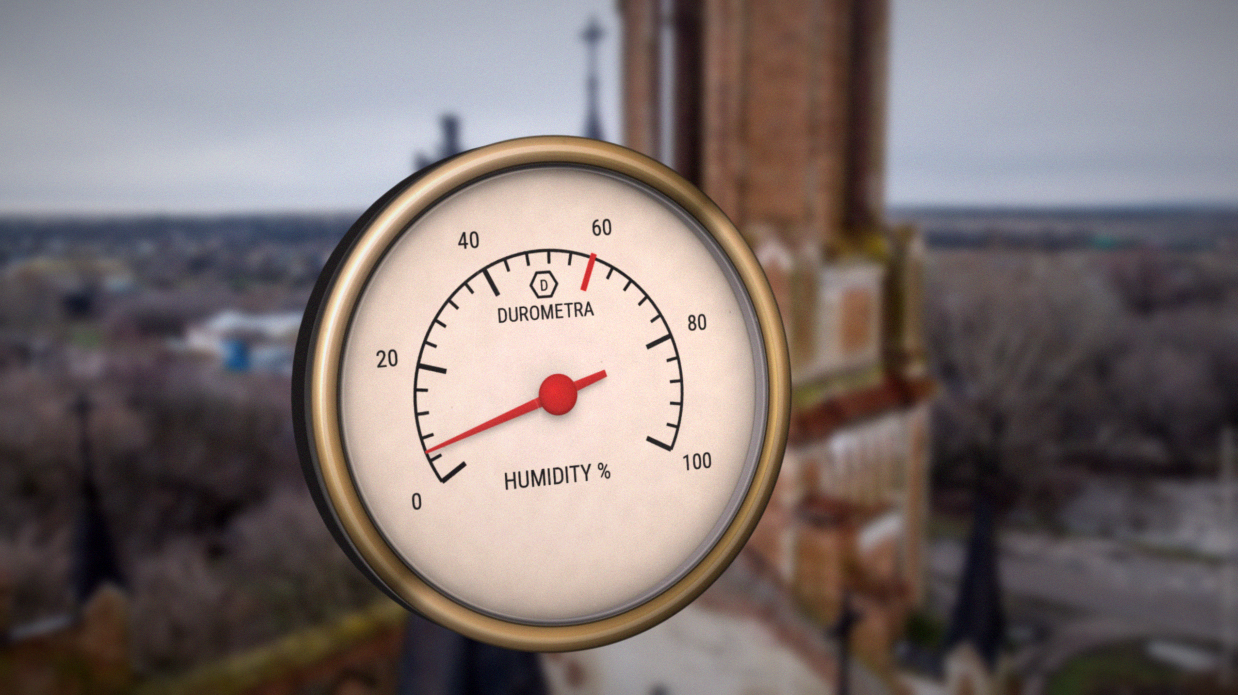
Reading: 6 %
